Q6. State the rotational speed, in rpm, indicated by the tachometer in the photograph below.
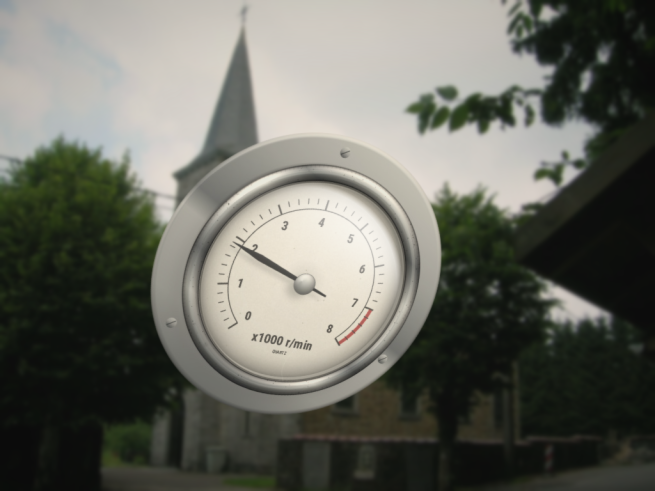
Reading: 1900 rpm
